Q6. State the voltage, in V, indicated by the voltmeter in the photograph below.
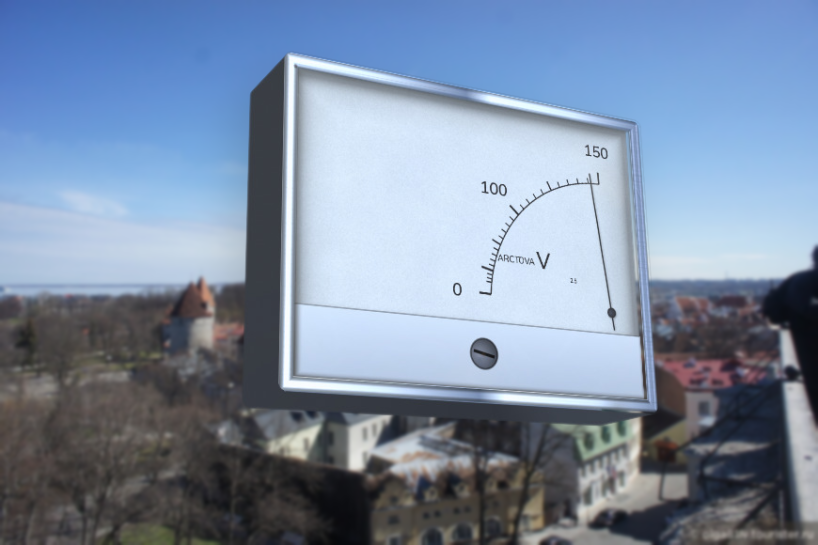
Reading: 145 V
